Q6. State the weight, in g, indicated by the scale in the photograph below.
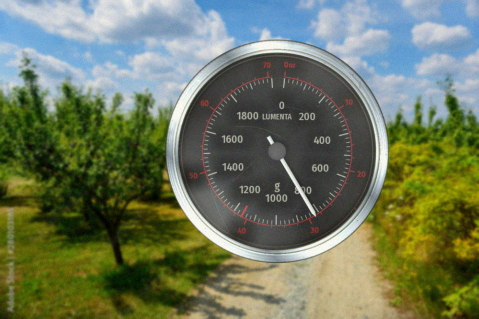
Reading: 820 g
